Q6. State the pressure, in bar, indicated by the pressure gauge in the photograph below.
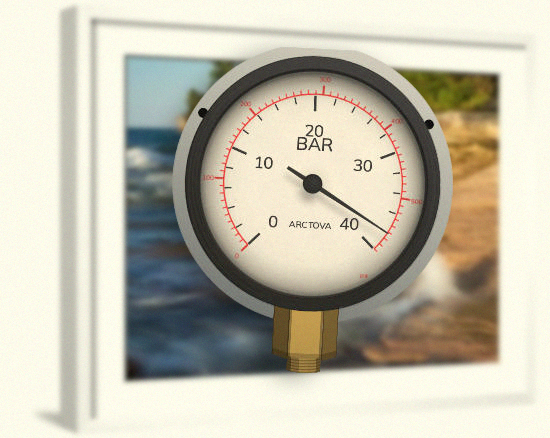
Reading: 38 bar
